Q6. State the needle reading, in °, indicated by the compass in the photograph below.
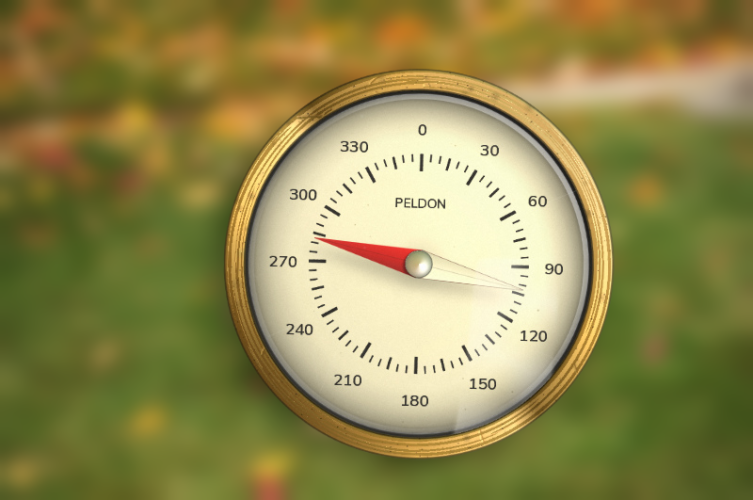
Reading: 282.5 °
